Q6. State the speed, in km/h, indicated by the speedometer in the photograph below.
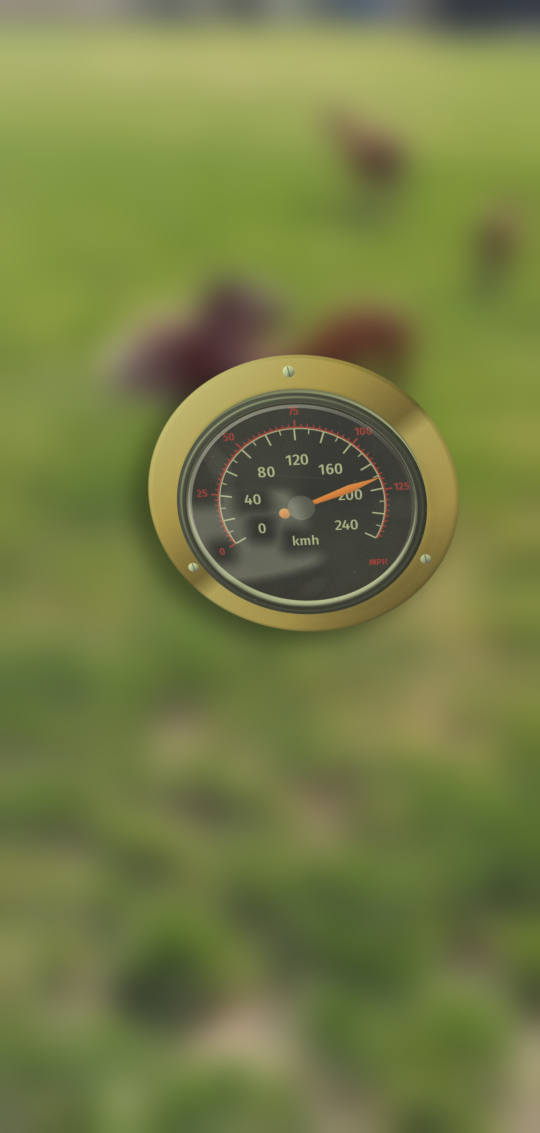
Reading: 190 km/h
